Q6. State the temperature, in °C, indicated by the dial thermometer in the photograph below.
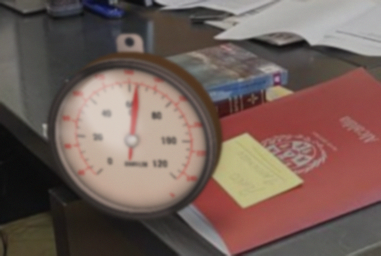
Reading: 64 °C
